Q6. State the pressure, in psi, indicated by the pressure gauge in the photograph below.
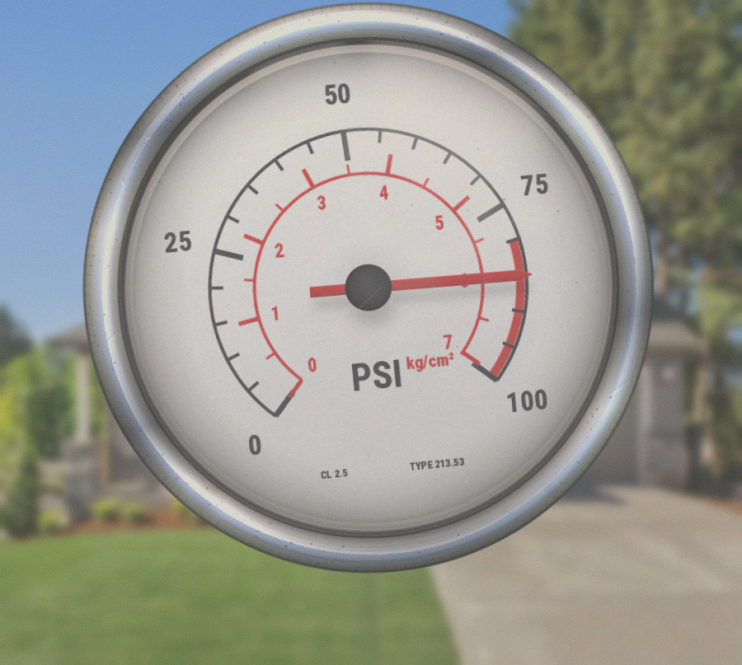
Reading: 85 psi
